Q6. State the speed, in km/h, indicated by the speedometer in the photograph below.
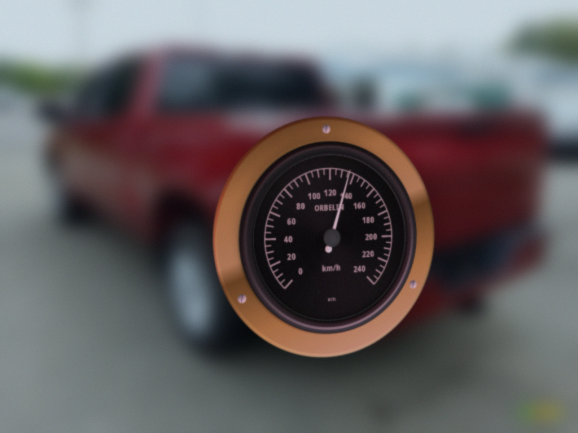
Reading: 135 km/h
